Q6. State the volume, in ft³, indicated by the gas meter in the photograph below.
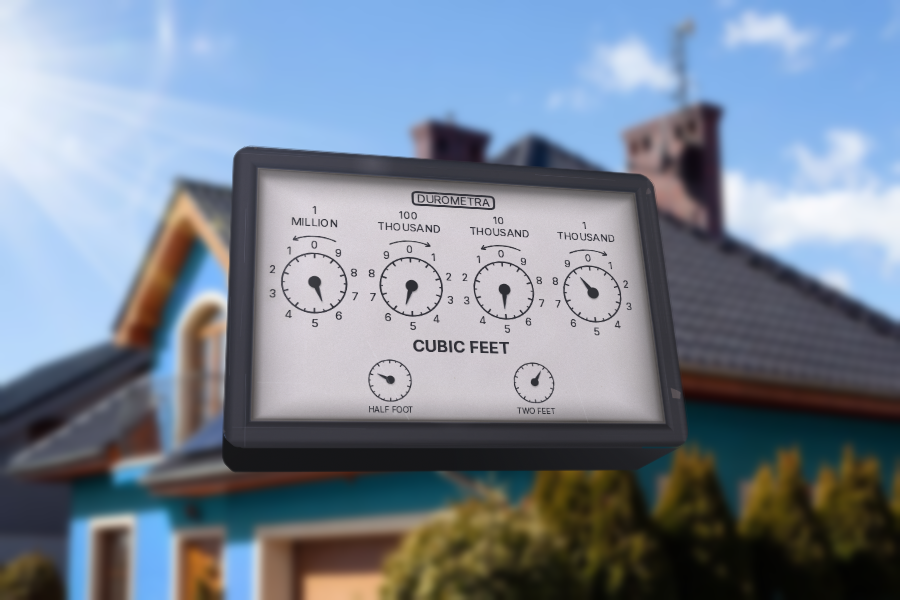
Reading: 554900 ft³
